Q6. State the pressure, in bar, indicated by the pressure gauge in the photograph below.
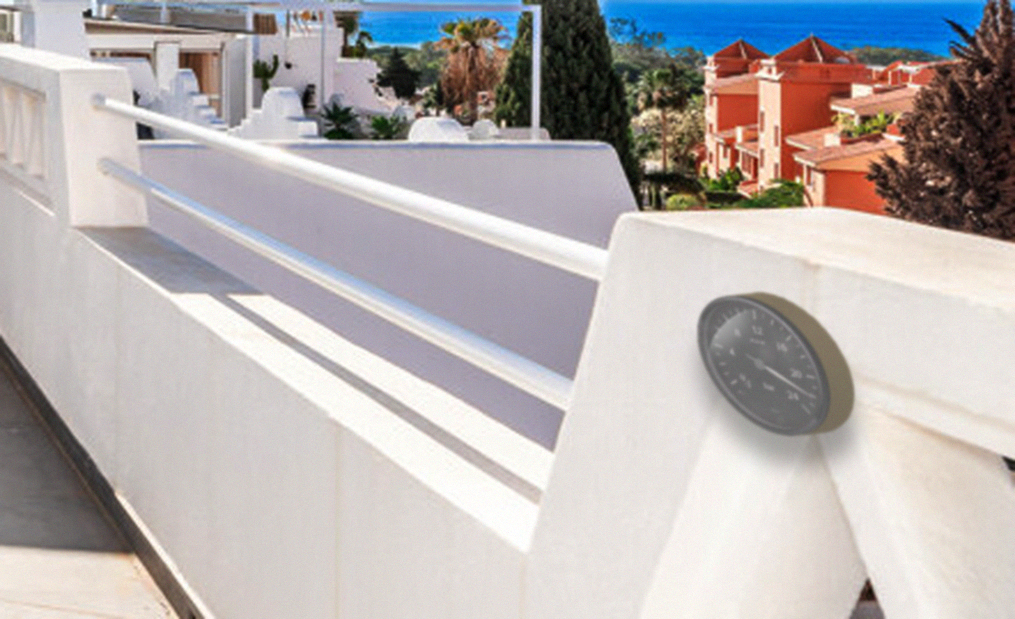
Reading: 22 bar
